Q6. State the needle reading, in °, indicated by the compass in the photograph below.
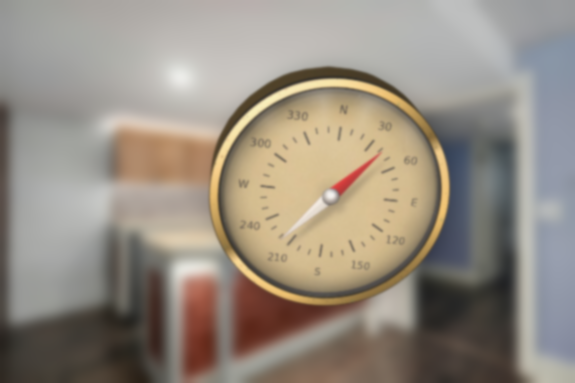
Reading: 40 °
